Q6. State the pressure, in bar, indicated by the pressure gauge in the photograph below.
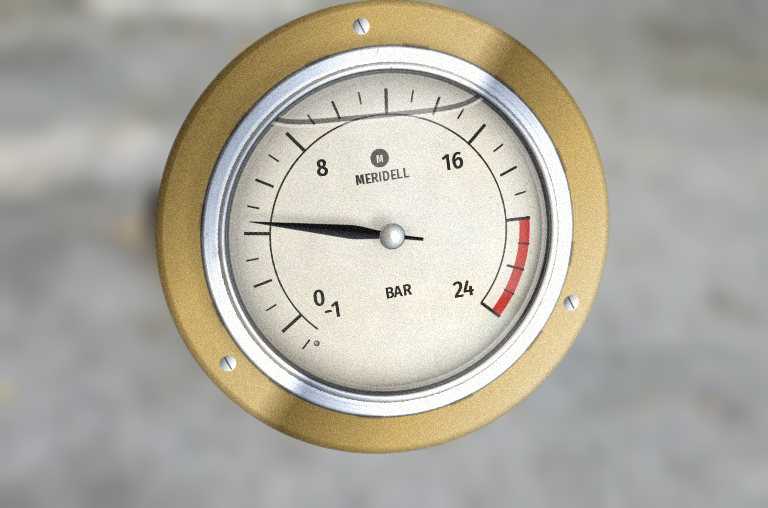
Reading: 4.5 bar
